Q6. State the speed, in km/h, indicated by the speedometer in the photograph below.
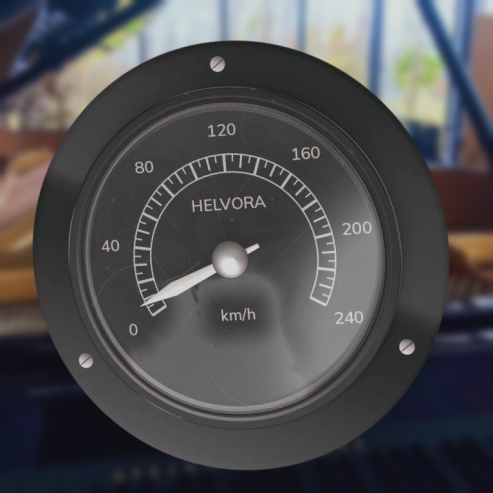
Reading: 7.5 km/h
